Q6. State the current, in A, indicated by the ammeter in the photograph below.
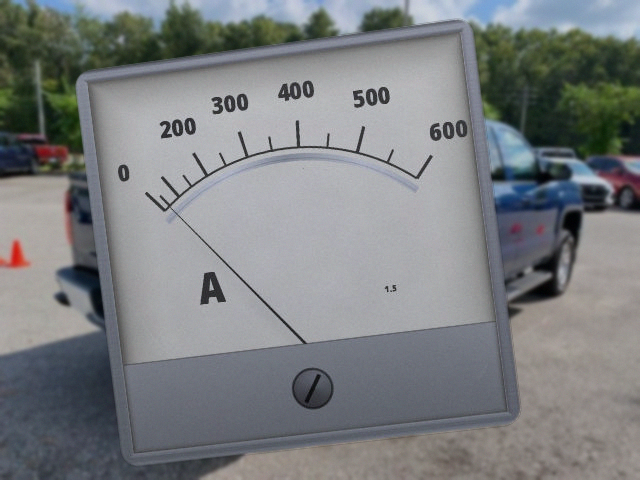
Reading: 50 A
